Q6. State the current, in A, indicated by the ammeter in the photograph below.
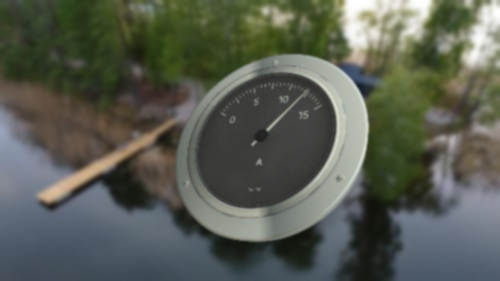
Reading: 12.5 A
